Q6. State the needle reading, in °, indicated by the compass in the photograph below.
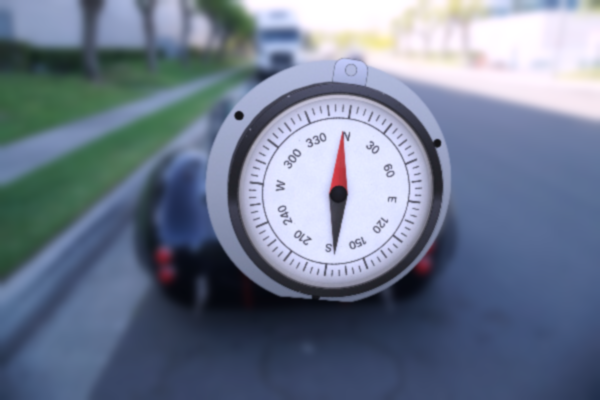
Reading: 355 °
